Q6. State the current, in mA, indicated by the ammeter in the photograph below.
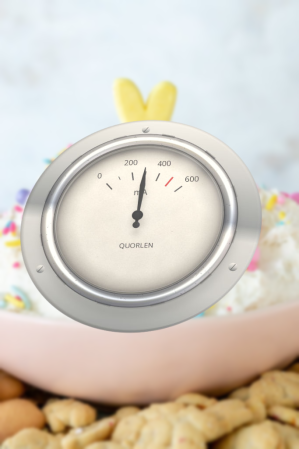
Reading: 300 mA
